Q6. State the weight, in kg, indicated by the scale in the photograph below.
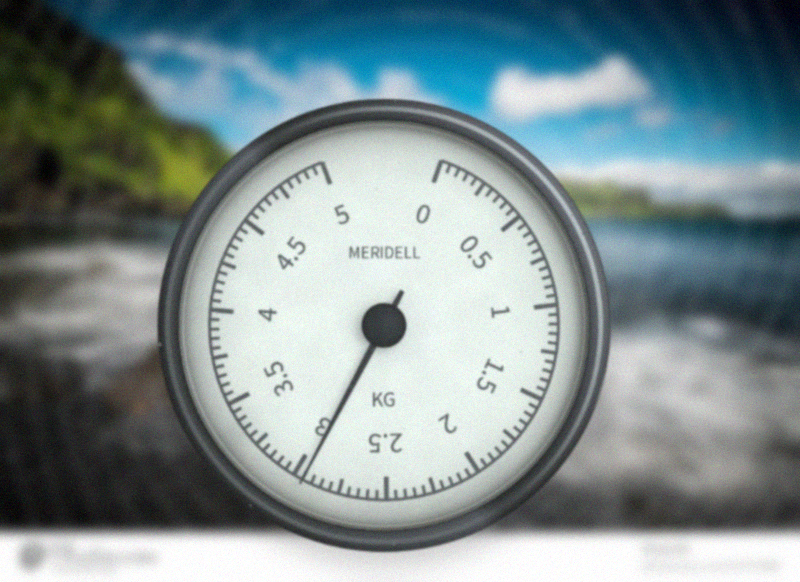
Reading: 2.95 kg
